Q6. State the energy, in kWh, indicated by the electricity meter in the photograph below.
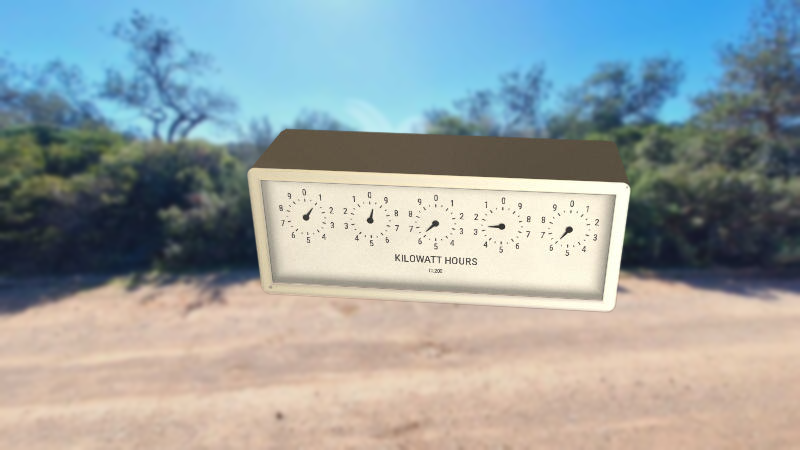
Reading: 9626 kWh
